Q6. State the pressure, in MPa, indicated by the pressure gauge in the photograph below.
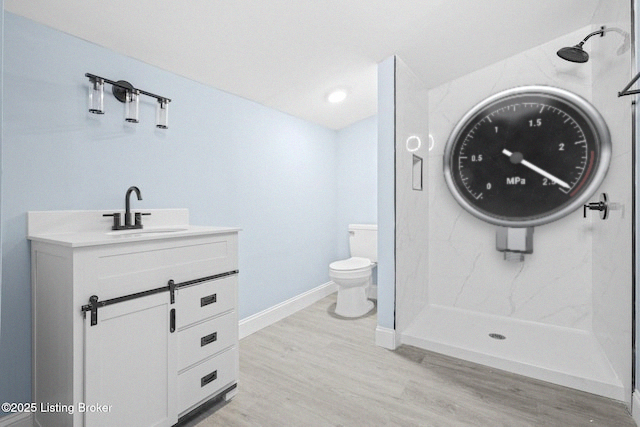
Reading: 2.45 MPa
